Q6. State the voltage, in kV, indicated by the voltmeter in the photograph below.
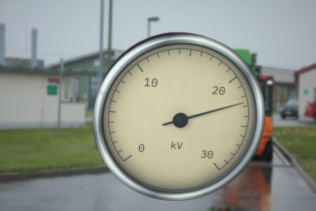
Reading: 22.5 kV
